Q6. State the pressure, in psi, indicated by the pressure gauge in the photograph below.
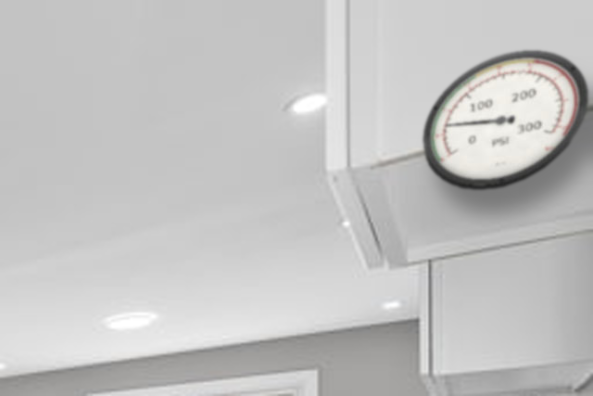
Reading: 50 psi
